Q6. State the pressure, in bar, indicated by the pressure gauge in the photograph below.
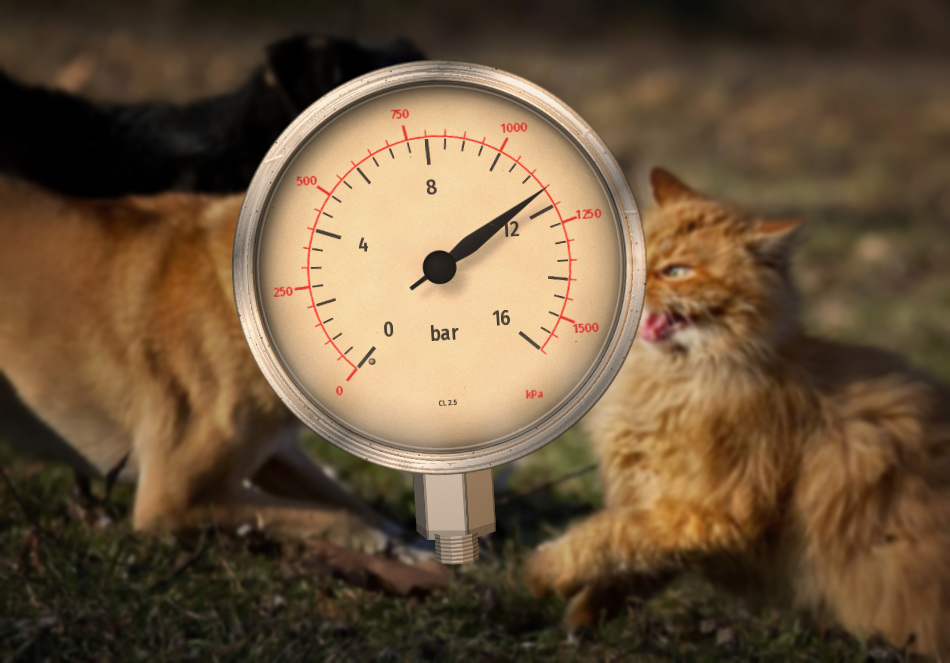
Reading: 11.5 bar
